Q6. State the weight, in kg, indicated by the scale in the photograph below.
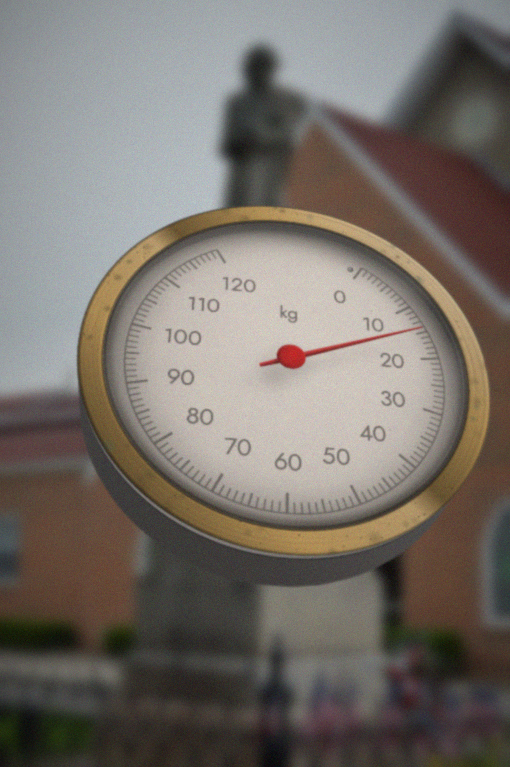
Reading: 15 kg
